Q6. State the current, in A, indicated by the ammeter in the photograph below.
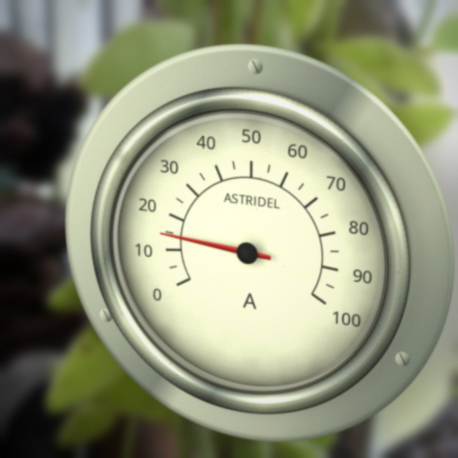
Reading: 15 A
